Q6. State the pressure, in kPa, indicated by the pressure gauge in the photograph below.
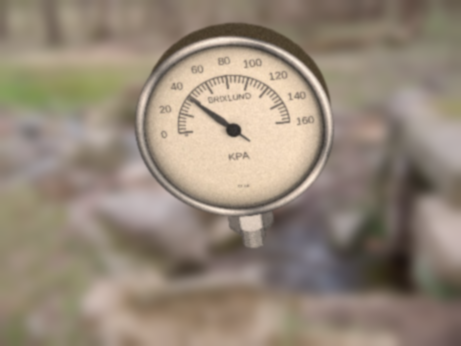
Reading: 40 kPa
